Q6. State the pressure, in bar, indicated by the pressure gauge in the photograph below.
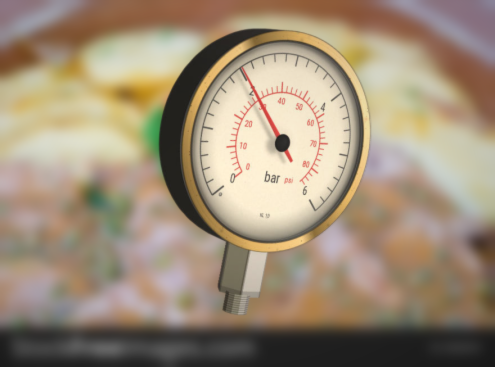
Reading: 2 bar
